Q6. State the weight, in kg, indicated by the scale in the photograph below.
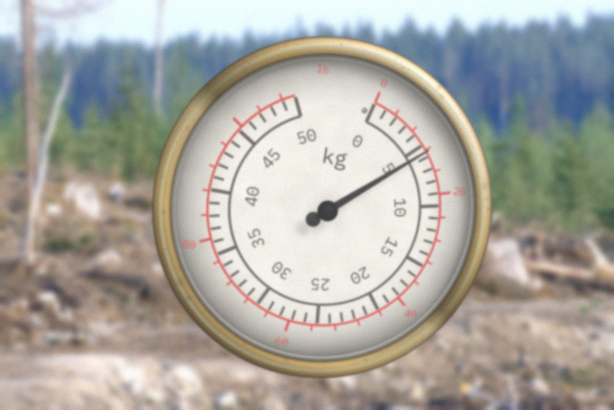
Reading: 5.5 kg
